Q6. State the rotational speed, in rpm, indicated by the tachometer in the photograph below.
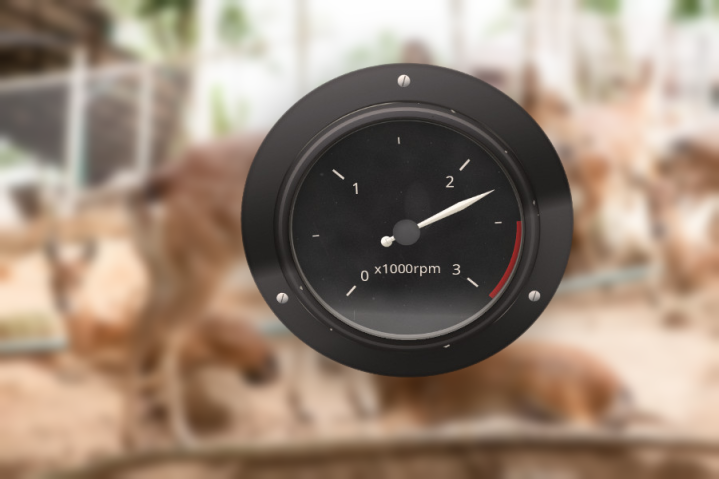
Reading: 2250 rpm
